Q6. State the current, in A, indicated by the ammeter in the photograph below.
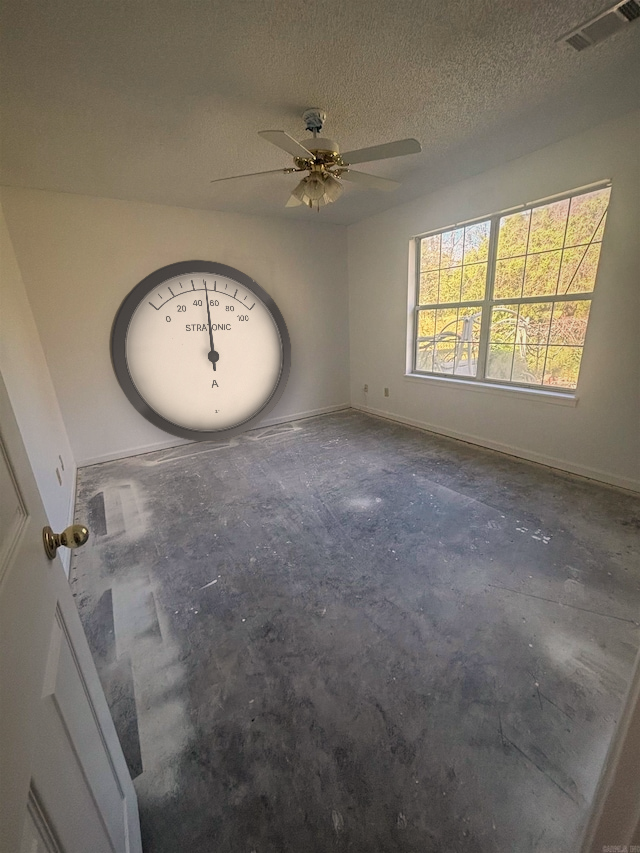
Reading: 50 A
